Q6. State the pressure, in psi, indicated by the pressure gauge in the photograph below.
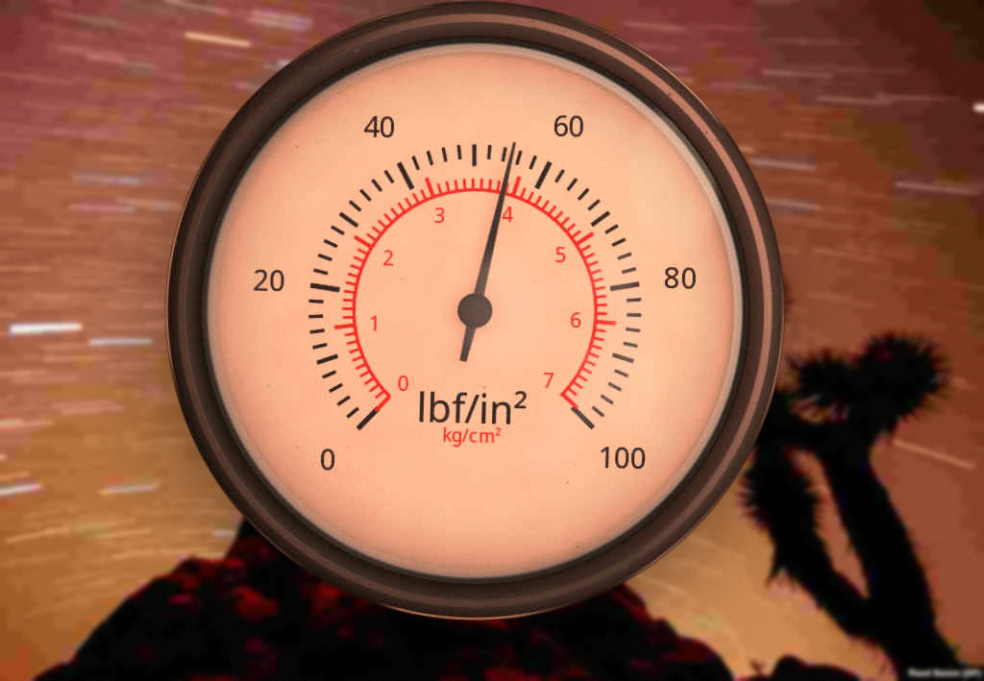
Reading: 55 psi
